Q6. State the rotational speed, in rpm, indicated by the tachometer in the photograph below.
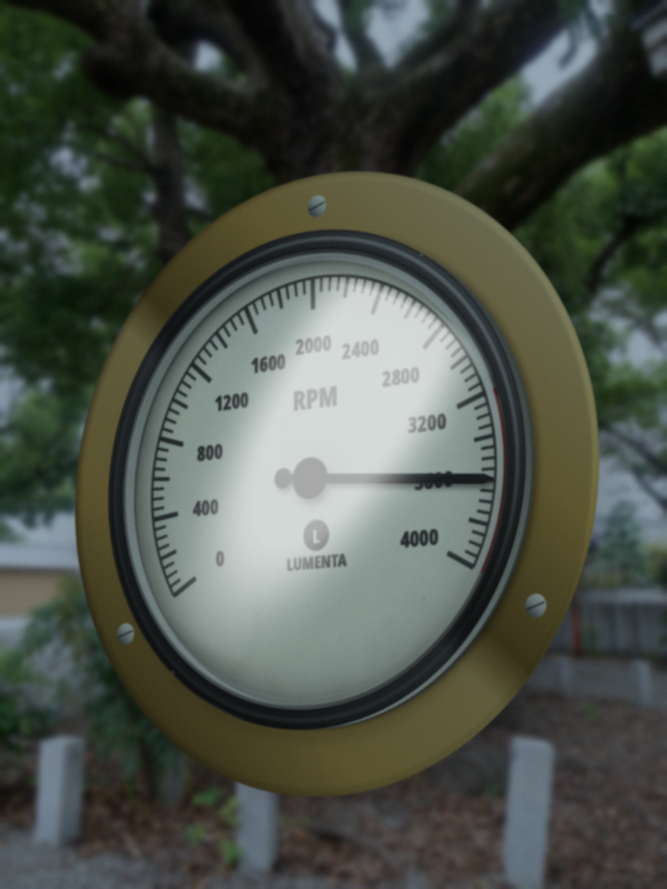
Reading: 3600 rpm
